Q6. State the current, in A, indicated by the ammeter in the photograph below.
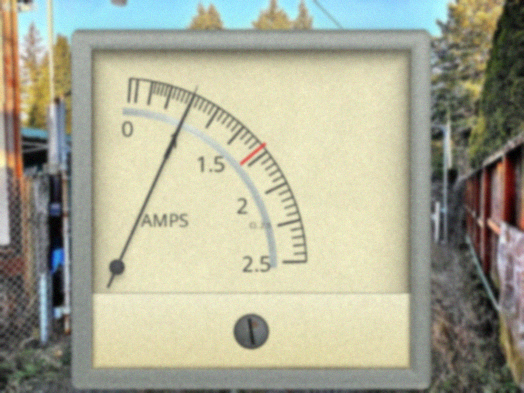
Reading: 1 A
